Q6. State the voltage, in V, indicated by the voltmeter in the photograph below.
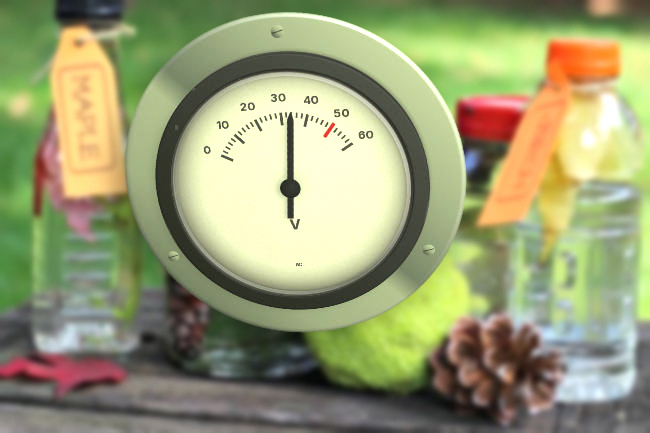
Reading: 34 V
